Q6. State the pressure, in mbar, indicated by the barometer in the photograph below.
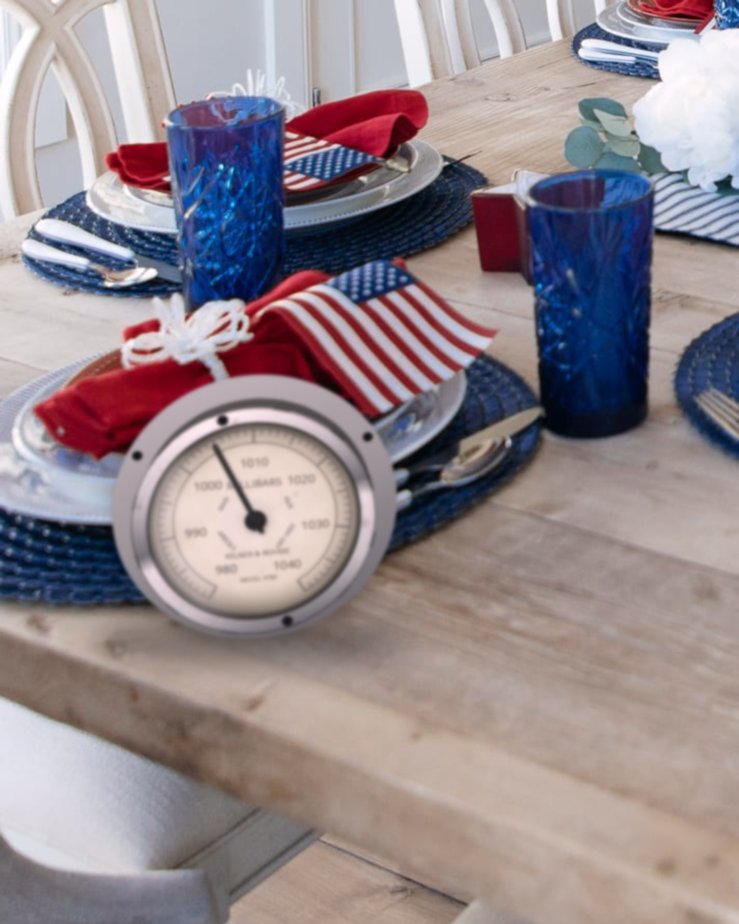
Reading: 1005 mbar
